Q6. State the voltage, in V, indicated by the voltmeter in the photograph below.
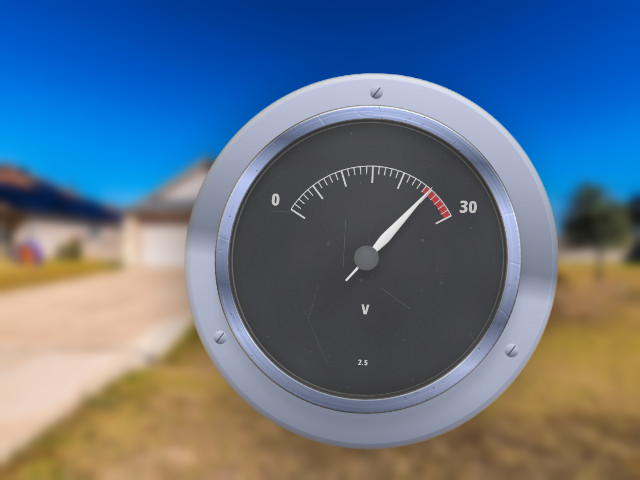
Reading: 25 V
